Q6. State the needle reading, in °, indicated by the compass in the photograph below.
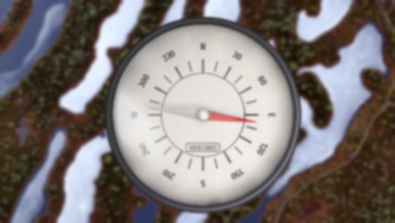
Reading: 97.5 °
